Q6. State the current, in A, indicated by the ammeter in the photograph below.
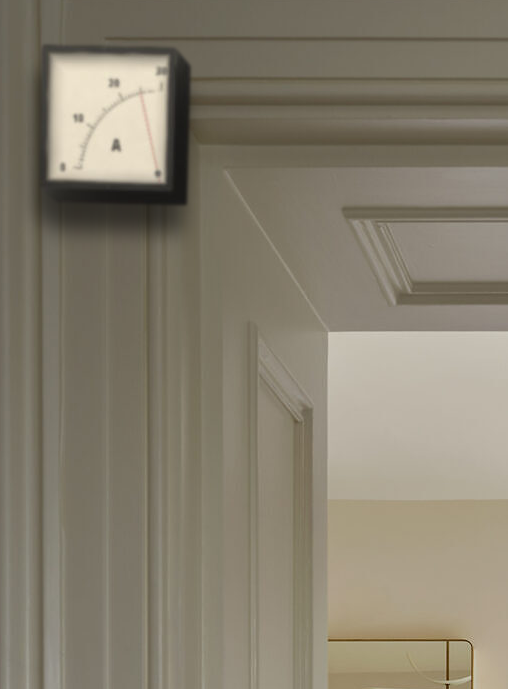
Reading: 25 A
